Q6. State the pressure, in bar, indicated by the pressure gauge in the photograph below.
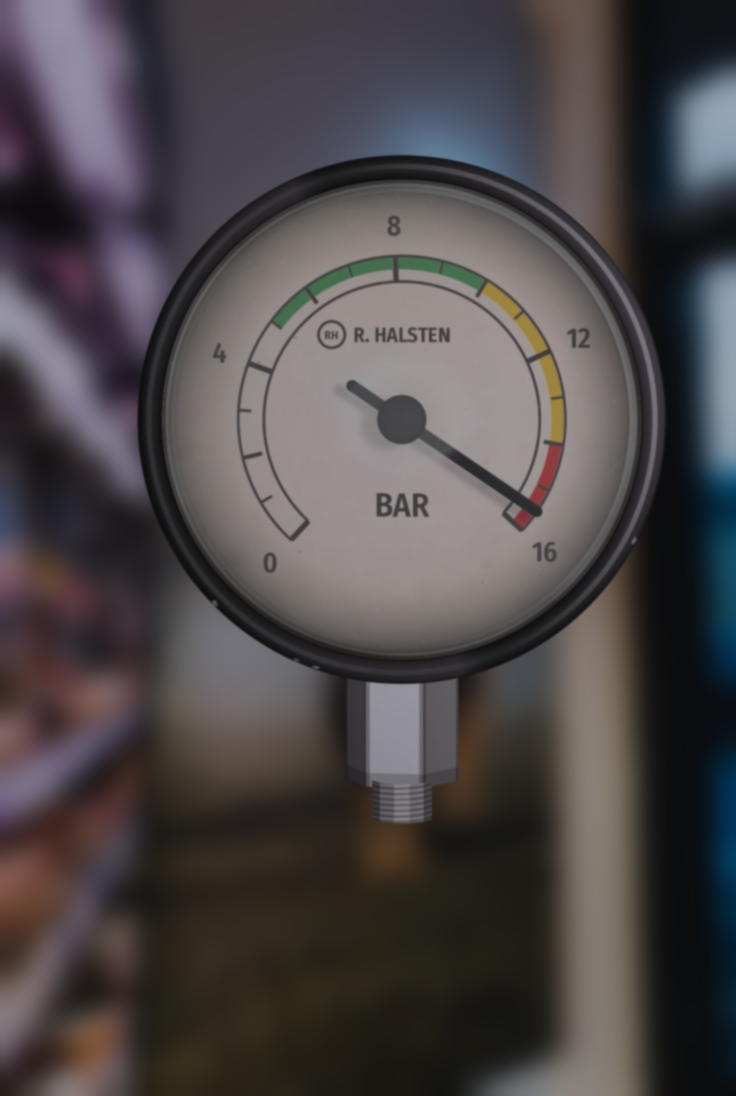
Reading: 15.5 bar
